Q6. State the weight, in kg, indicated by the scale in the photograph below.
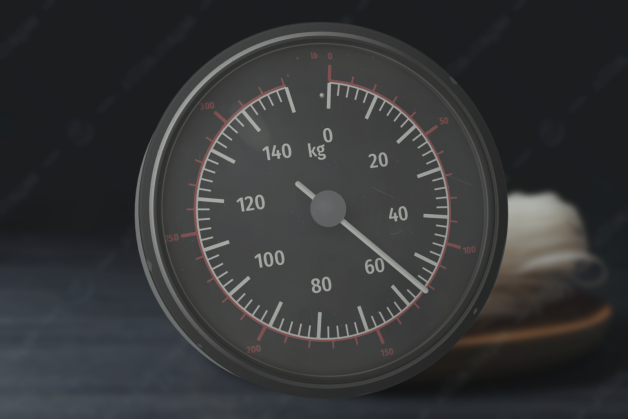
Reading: 56 kg
